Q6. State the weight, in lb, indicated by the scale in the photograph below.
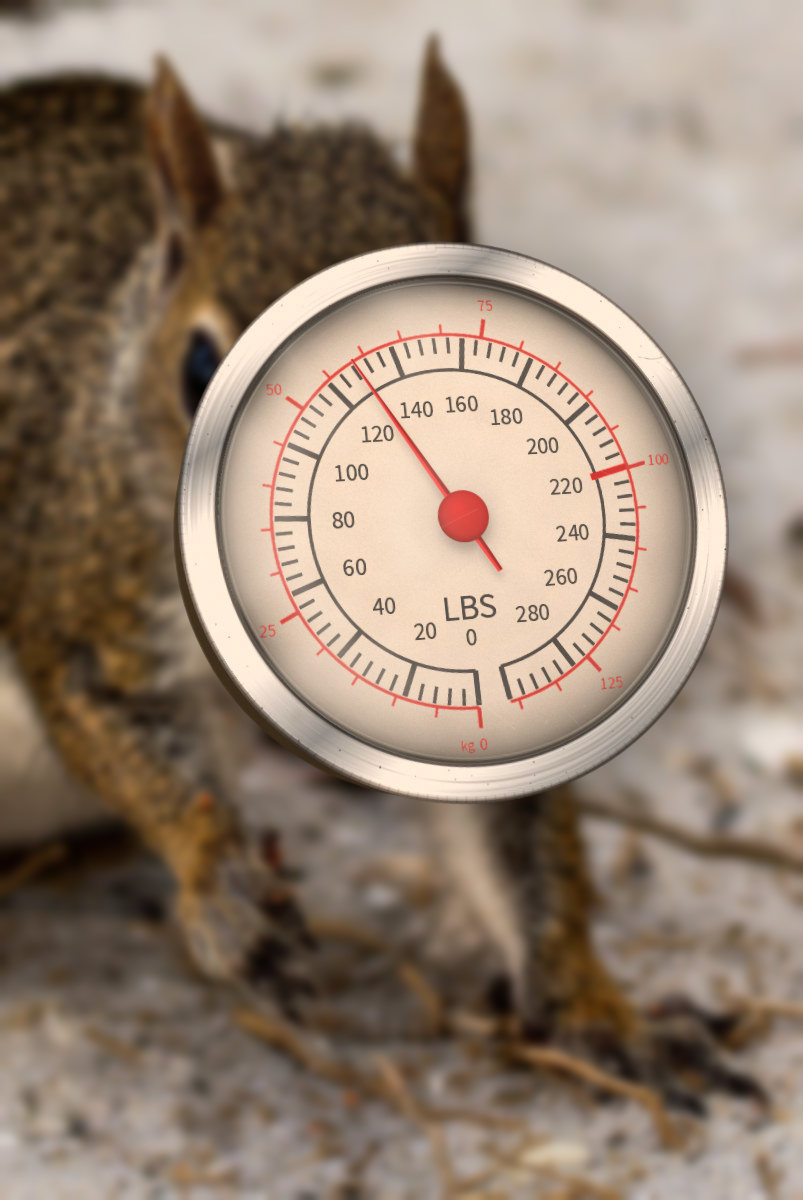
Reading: 128 lb
